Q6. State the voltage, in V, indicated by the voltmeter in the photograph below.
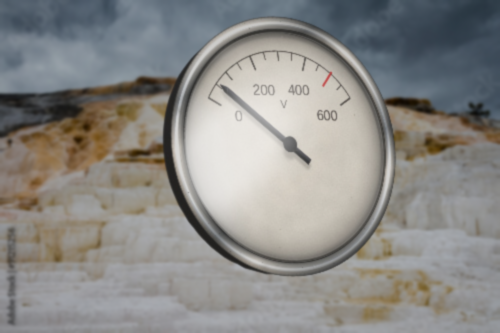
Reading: 50 V
